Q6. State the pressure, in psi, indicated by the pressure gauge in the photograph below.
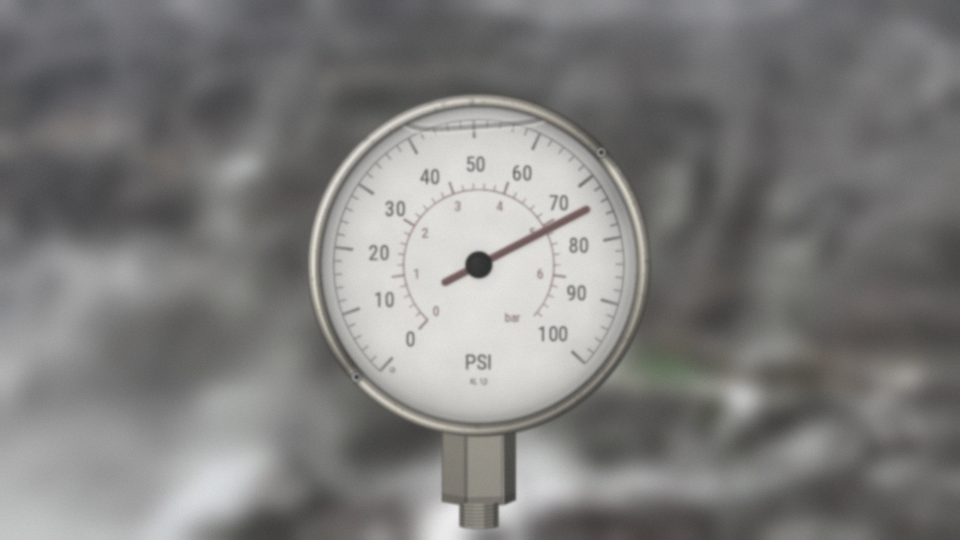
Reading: 74 psi
